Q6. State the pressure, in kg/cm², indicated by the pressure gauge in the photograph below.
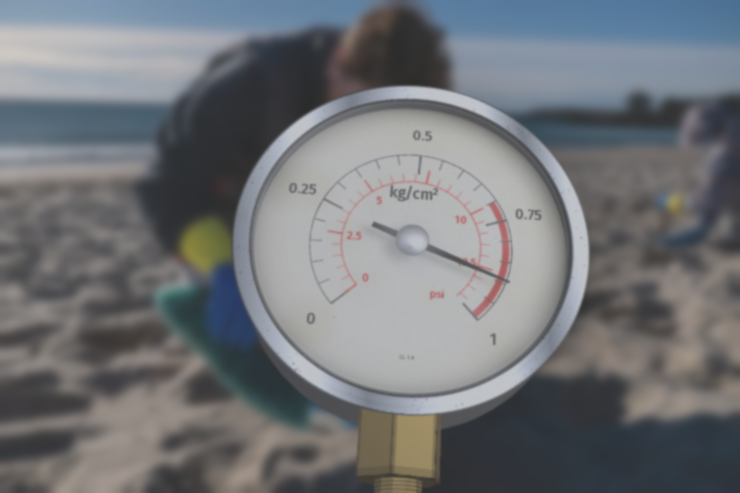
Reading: 0.9 kg/cm²
